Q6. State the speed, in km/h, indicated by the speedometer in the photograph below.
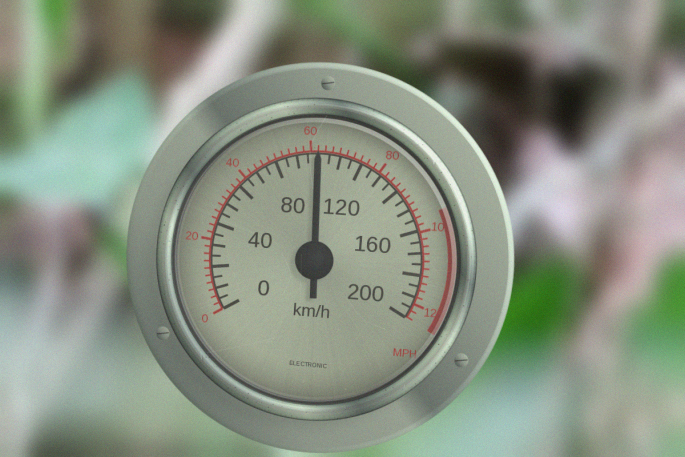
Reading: 100 km/h
